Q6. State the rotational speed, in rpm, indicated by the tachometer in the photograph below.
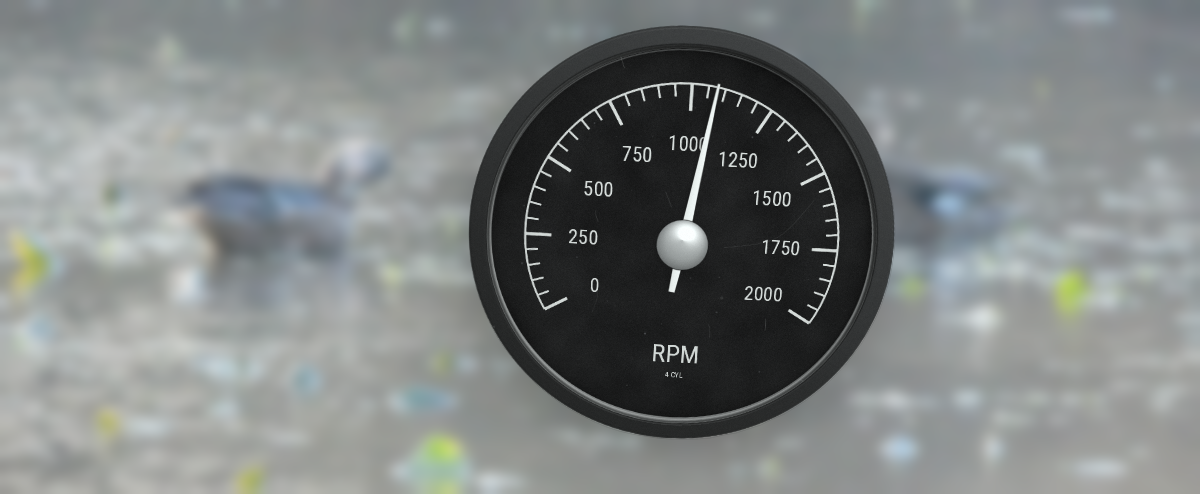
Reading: 1075 rpm
